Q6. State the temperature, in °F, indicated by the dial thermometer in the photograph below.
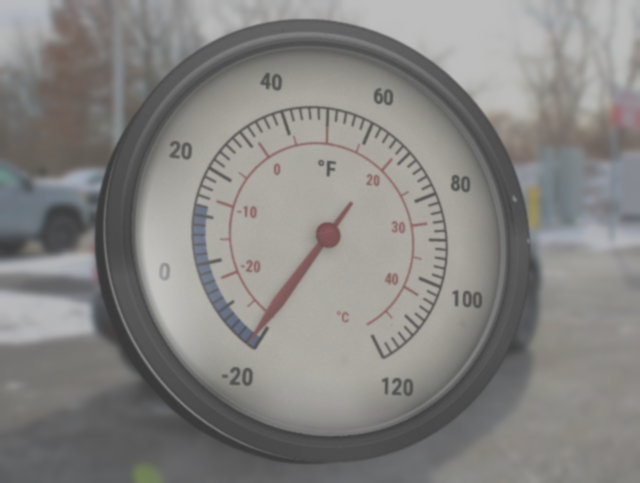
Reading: -18 °F
